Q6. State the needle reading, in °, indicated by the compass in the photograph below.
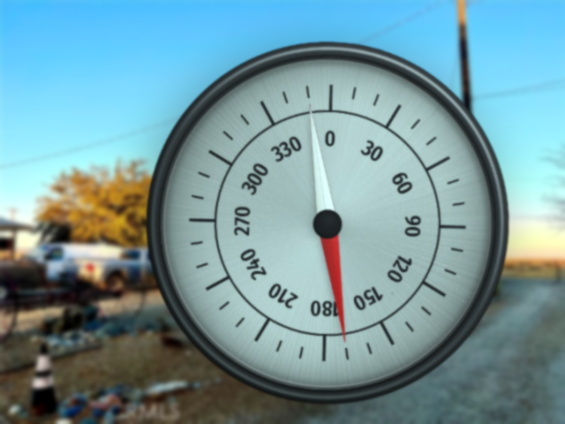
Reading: 170 °
